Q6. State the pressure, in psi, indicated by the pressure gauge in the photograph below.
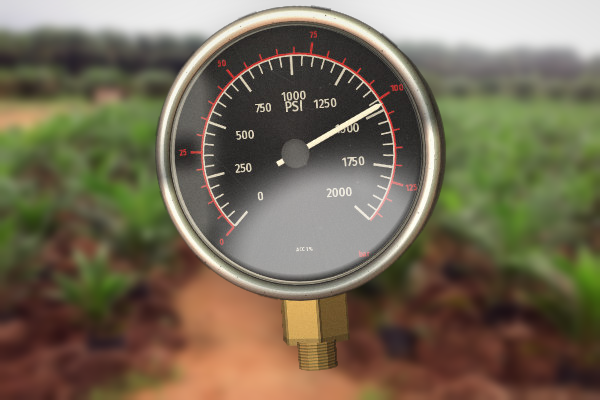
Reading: 1475 psi
